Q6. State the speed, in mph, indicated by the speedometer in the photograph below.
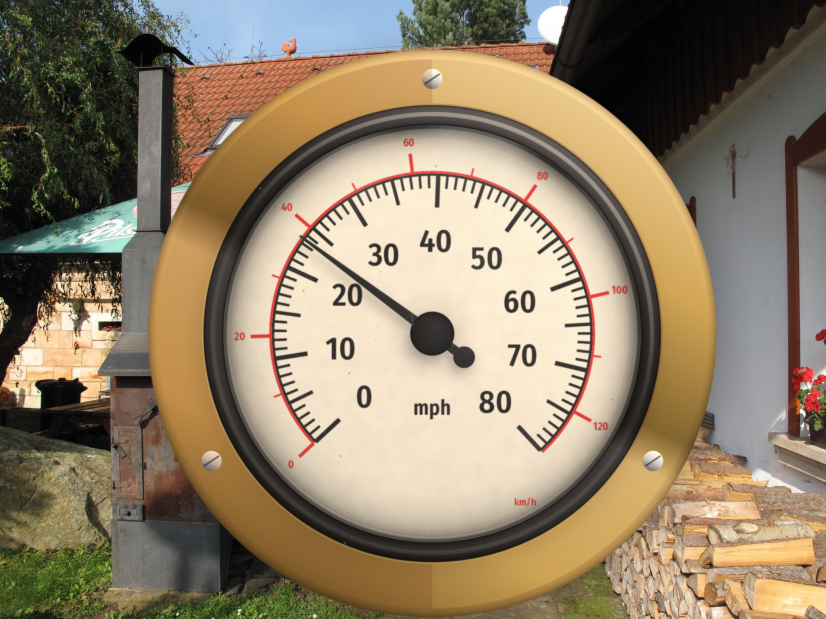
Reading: 23.5 mph
